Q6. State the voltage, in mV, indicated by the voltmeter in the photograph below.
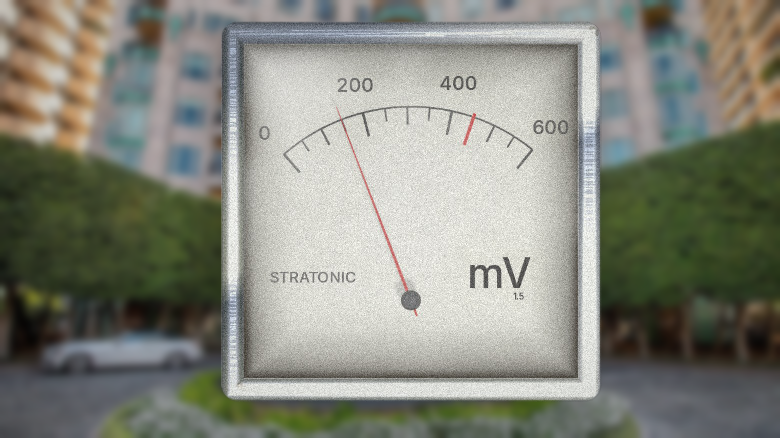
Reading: 150 mV
